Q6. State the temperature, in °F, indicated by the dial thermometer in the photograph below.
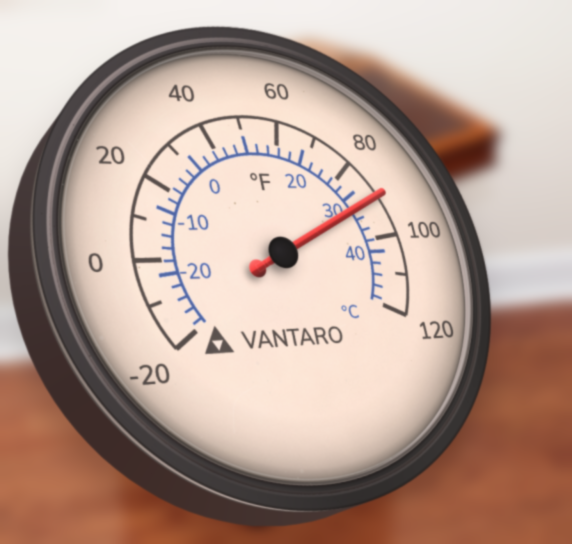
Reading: 90 °F
